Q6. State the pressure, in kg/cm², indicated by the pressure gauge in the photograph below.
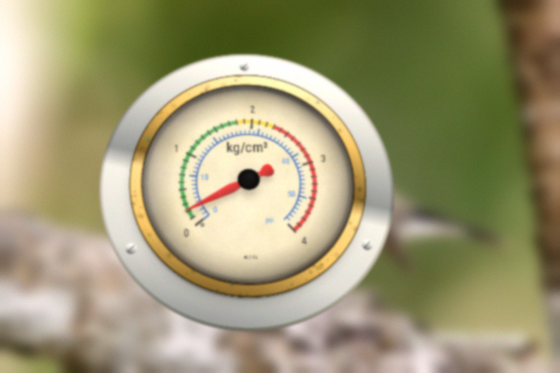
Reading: 0.2 kg/cm²
